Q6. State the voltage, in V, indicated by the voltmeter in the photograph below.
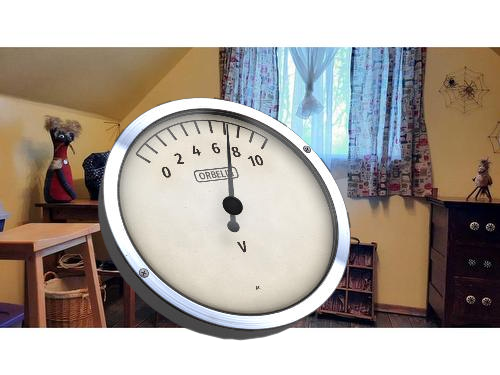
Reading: 7 V
